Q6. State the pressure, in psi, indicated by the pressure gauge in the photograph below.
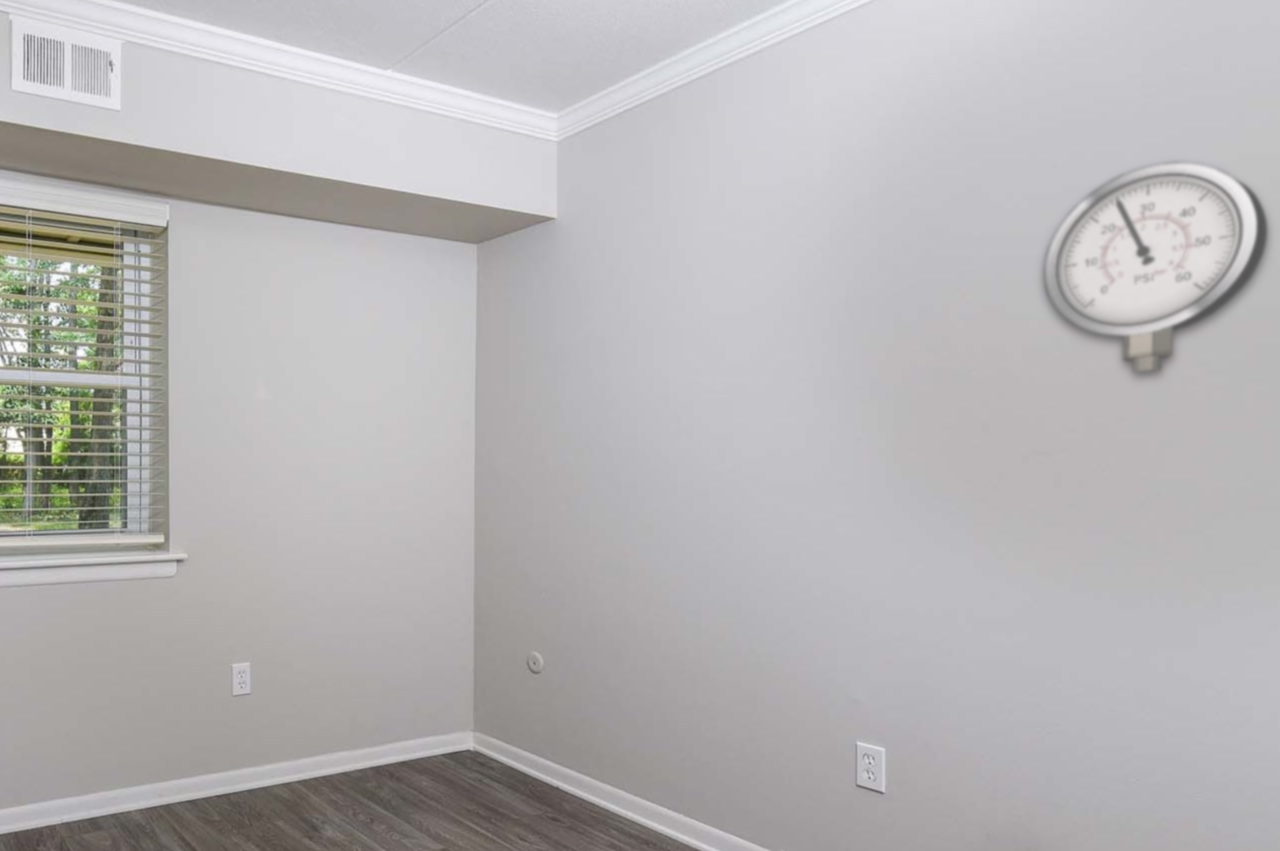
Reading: 25 psi
